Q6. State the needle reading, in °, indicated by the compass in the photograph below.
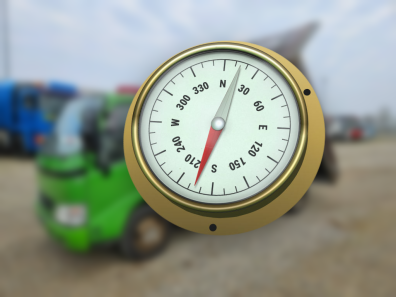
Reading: 195 °
